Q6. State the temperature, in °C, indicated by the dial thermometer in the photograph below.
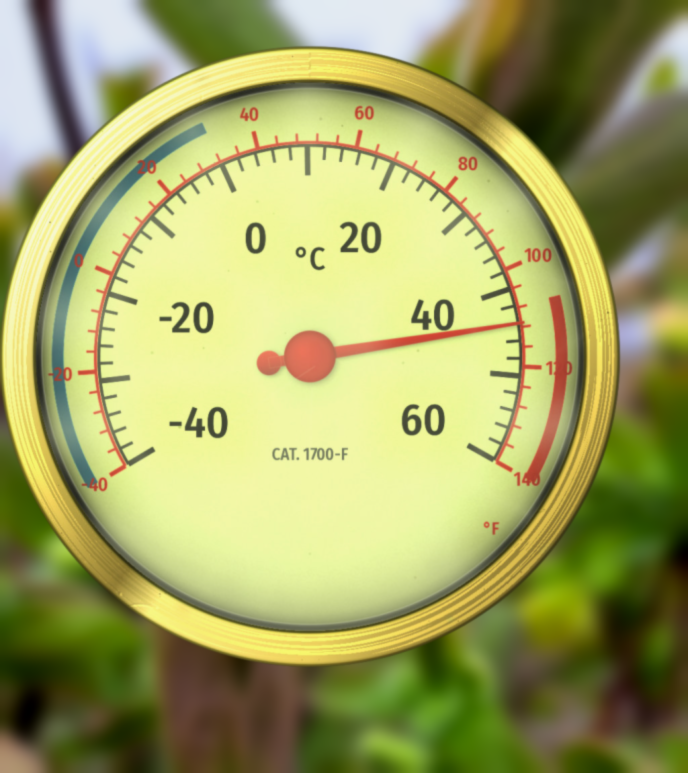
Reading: 44 °C
